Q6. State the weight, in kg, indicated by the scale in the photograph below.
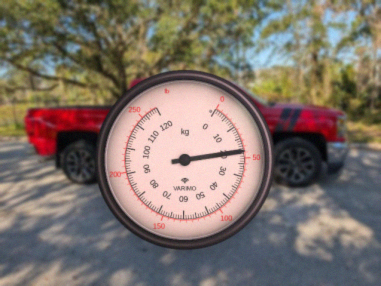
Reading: 20 kg
